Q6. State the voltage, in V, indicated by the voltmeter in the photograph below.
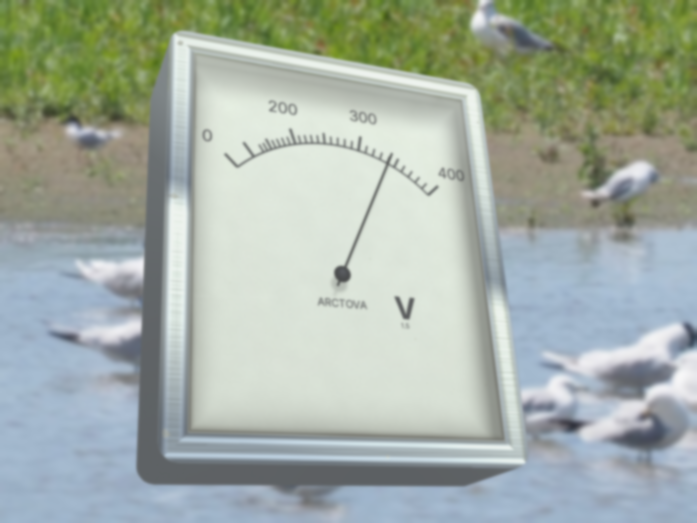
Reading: 340 V
